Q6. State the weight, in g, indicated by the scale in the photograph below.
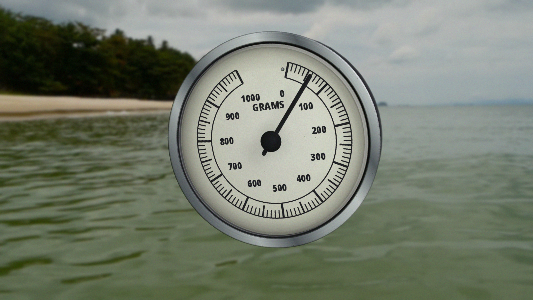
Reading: 60 g
